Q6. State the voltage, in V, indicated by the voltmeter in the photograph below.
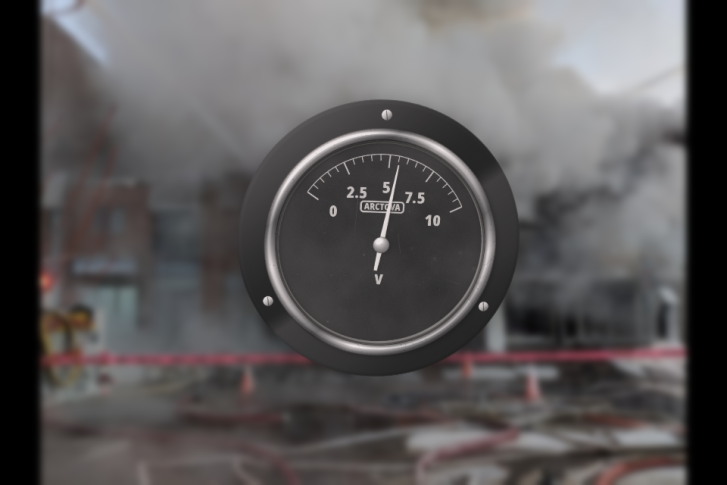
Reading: 5.5 V
